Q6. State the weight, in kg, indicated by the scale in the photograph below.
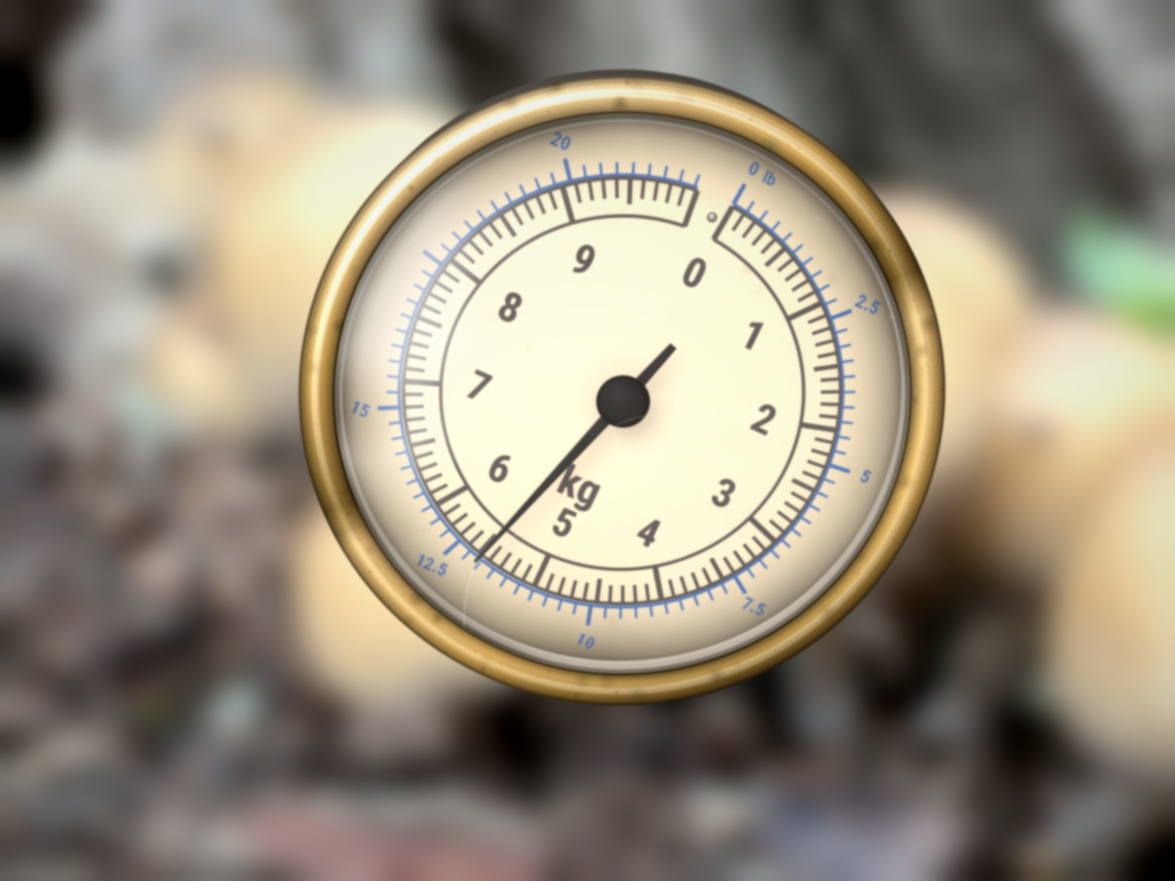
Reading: 5.5 kg
